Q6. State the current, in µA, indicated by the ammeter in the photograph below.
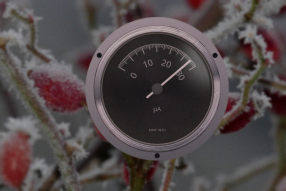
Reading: 27.5 µA
